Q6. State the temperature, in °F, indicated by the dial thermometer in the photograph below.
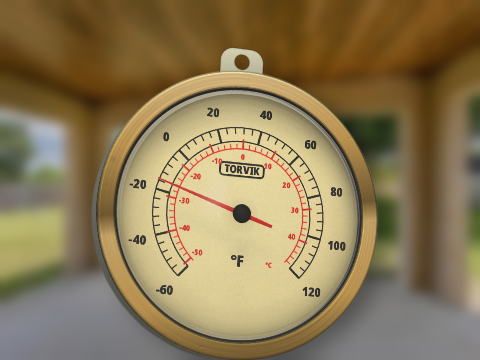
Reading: -16 °F
